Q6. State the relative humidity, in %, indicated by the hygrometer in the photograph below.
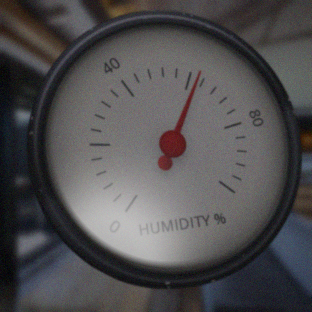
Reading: 62 %
